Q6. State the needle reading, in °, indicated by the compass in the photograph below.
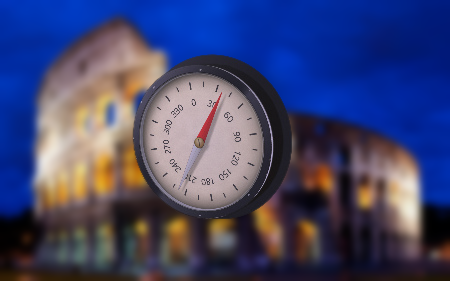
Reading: 37.5 °
